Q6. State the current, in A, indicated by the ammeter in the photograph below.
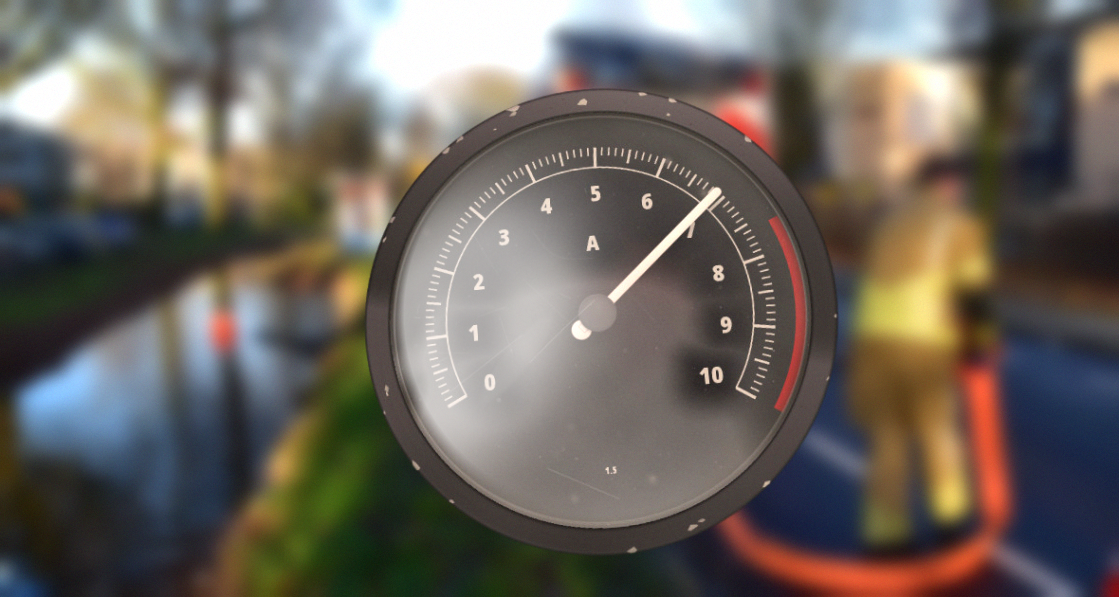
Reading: 6.9 A
